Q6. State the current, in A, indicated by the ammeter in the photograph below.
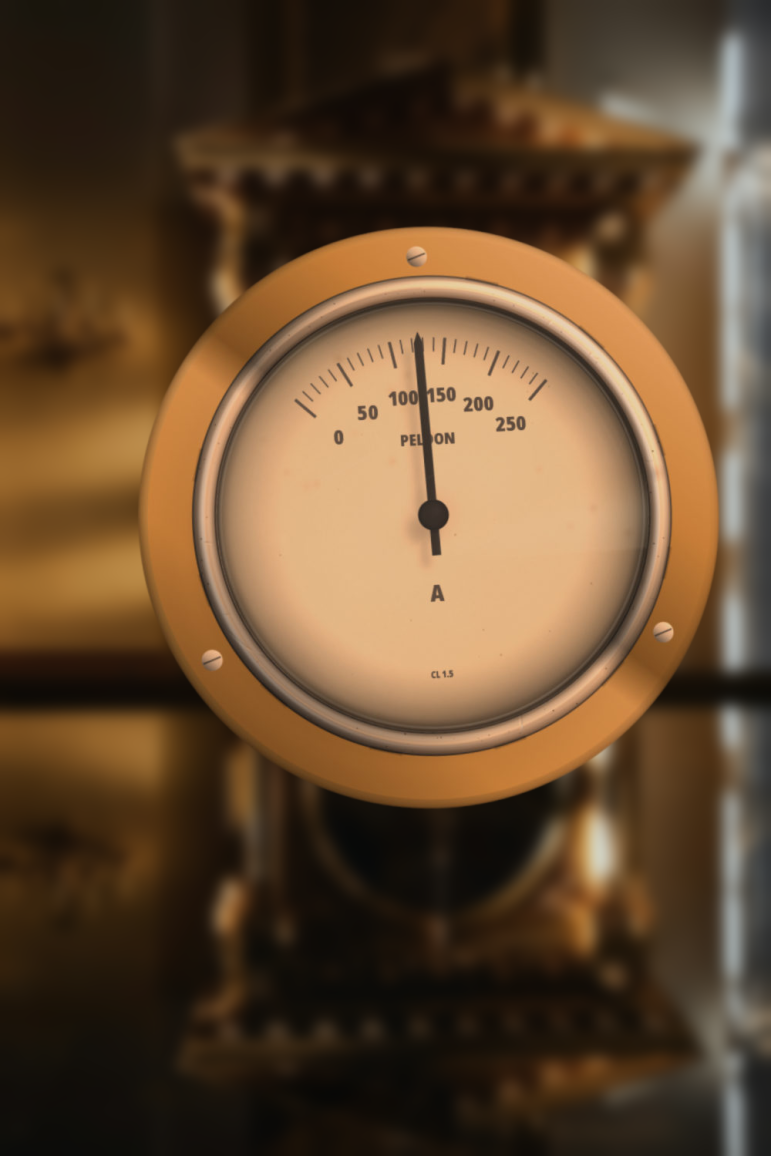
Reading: 125 A
